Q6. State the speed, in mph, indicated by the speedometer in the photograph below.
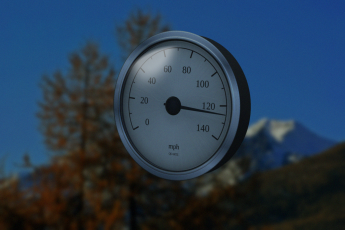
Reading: 125 mph
